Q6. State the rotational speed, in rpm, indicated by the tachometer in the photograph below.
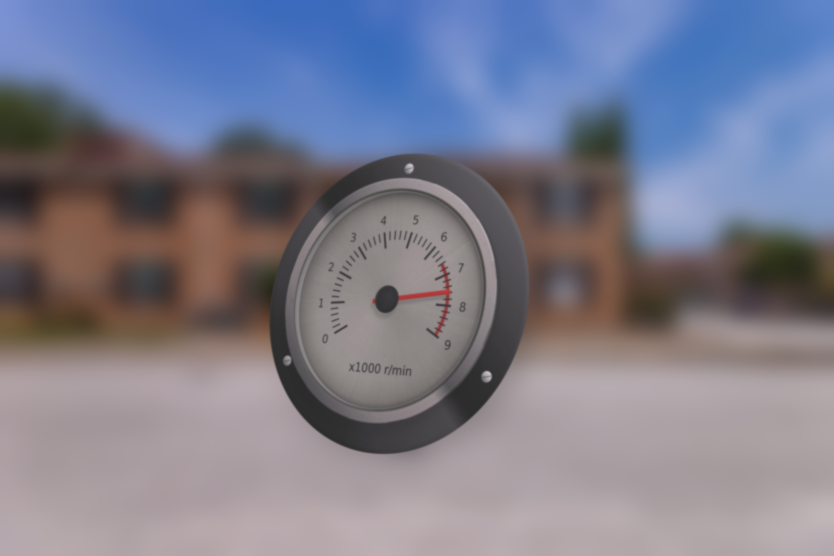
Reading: 7600 rpm
